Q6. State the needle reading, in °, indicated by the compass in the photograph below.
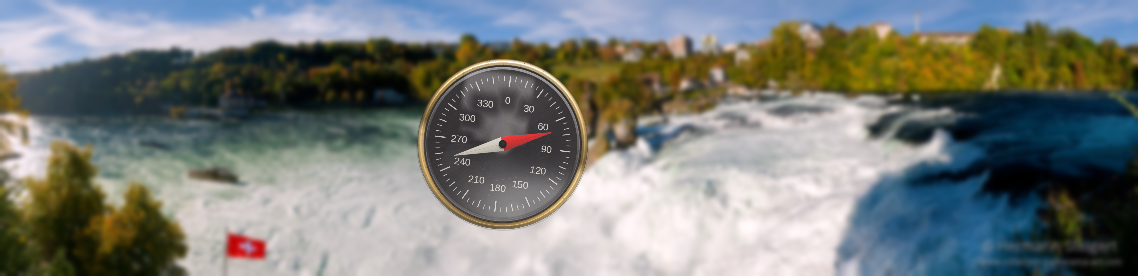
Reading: 70 °
